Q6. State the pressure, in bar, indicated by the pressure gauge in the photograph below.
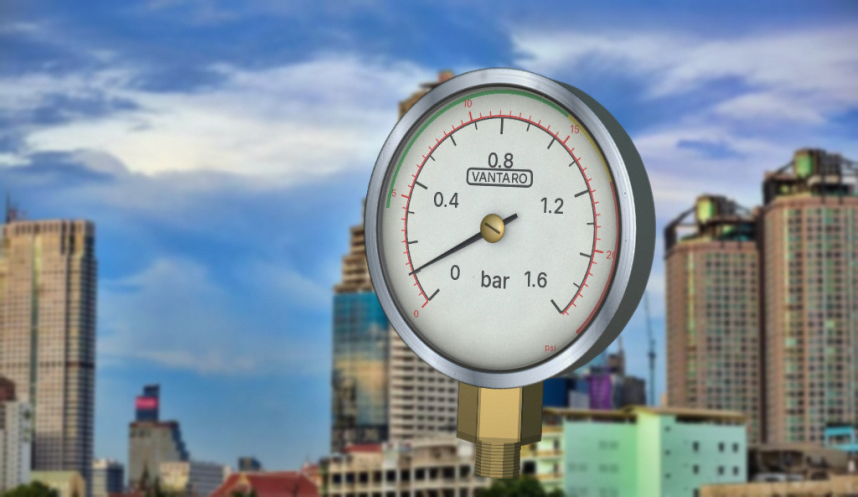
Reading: 0.1 bar
